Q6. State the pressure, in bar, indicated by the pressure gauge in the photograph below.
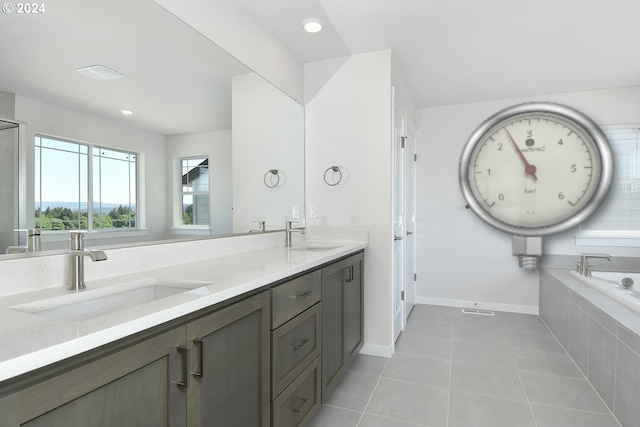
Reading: 2.4 bar
